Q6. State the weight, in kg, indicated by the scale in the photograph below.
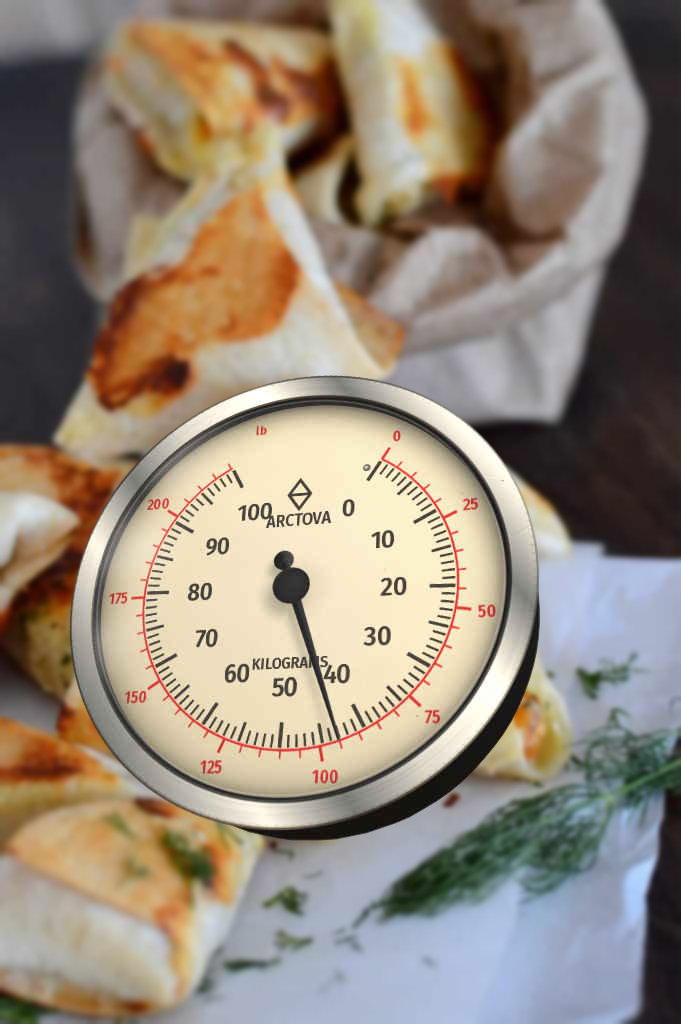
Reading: 43 kg
